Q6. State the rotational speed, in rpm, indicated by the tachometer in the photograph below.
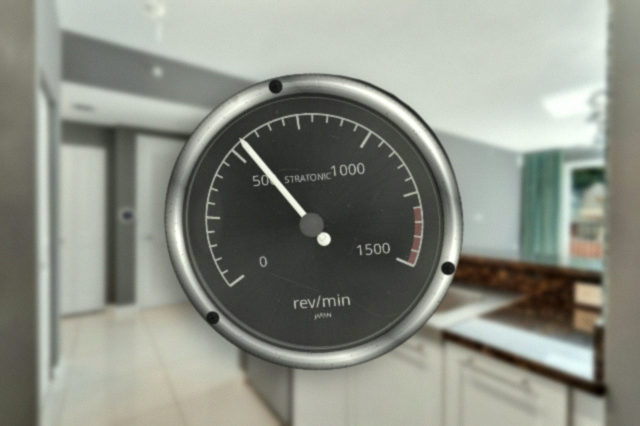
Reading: 550 rpm
